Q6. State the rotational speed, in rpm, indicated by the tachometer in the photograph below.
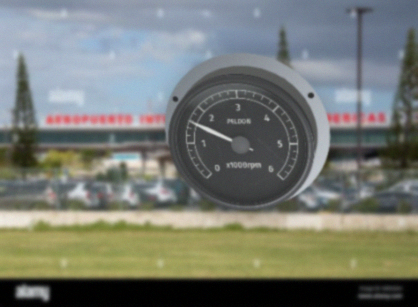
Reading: 1600 rpm
